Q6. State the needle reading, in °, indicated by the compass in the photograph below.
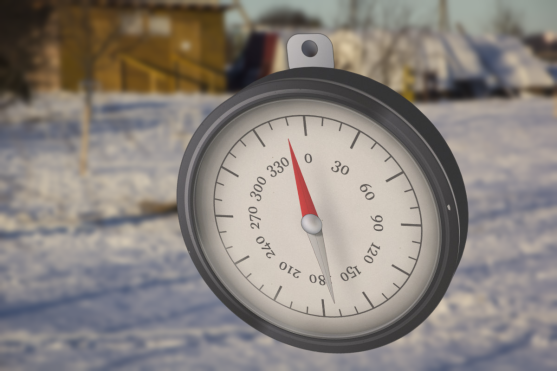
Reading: 350 °
